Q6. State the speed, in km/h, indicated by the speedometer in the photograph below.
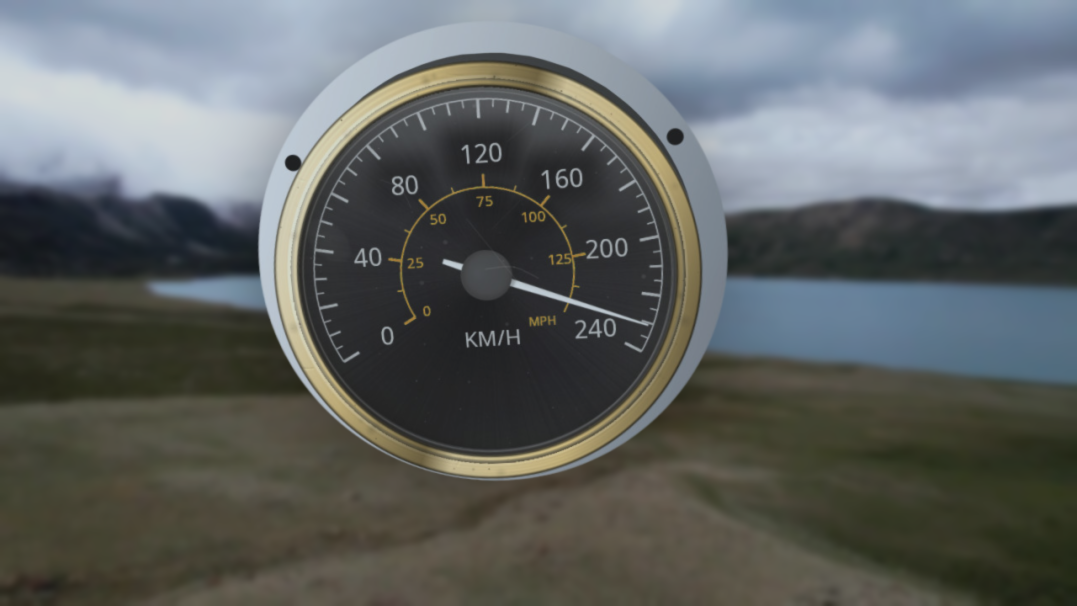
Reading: 230 km/h
